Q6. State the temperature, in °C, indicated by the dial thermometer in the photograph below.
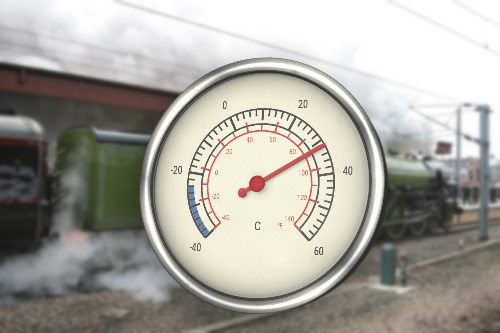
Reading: 32 °C
